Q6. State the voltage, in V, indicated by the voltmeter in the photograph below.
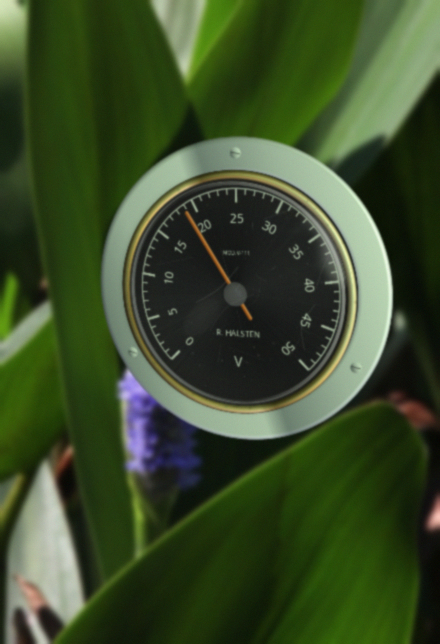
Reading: 19 V
